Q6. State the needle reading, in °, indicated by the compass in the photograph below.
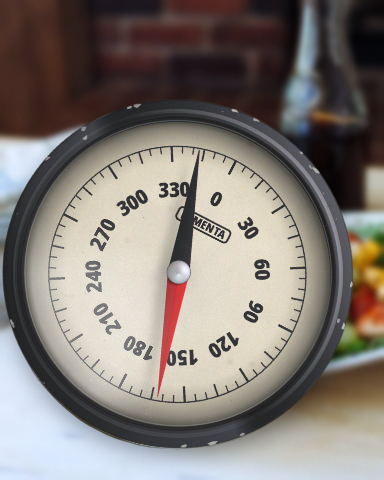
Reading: 162.5 °
